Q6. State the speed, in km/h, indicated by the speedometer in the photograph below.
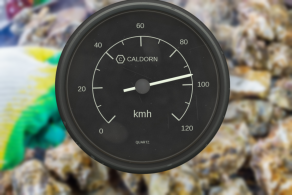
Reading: 95 km/h
